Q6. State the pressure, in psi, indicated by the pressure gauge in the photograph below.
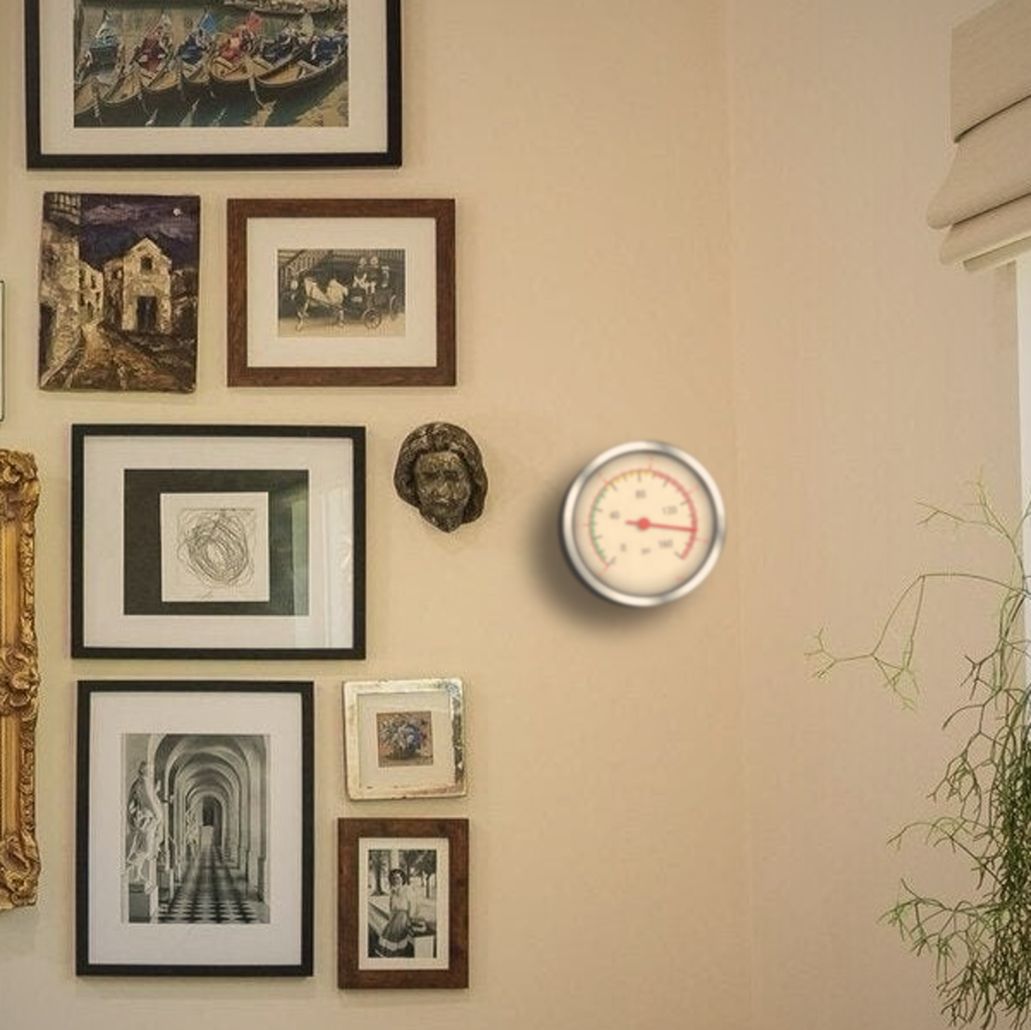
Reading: 140 psi
